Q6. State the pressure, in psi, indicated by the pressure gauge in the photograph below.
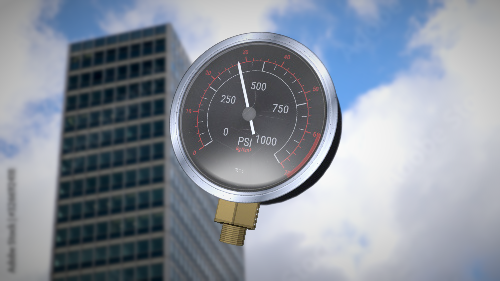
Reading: 400 psi
